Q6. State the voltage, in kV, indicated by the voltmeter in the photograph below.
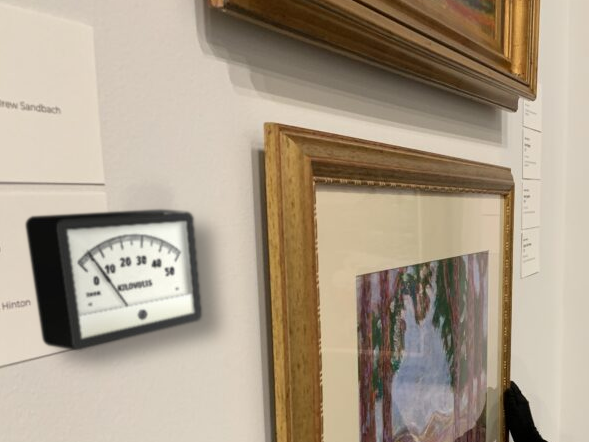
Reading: 5 kV
